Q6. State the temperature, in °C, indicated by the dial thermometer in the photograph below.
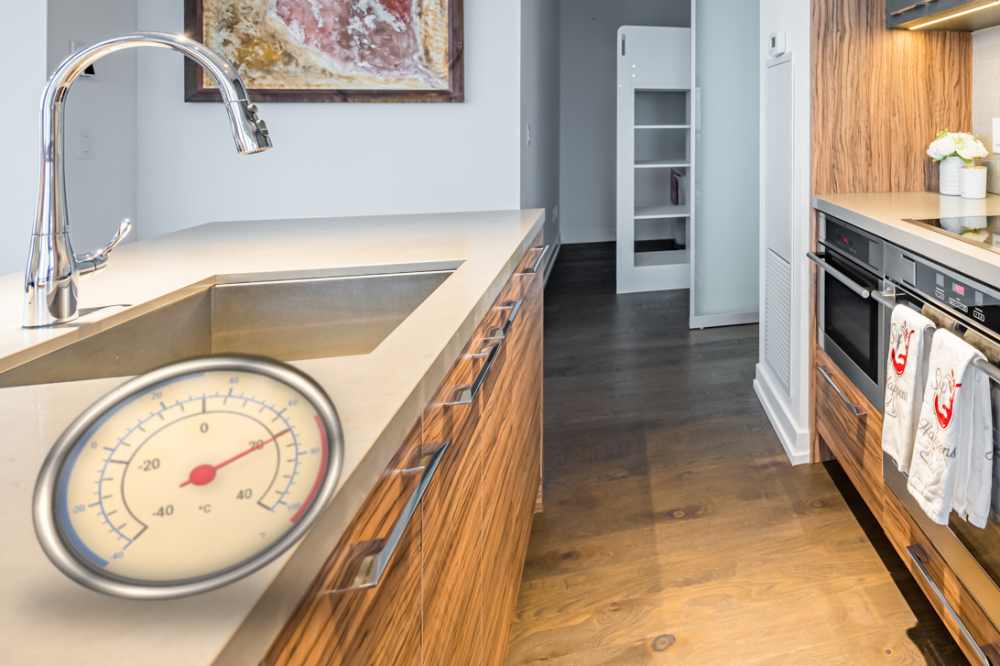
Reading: 20 °C
